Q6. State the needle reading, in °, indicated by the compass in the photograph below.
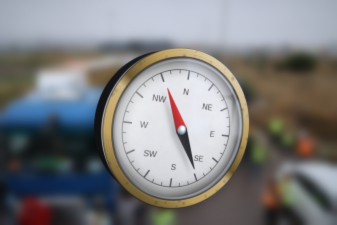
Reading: 330 °
